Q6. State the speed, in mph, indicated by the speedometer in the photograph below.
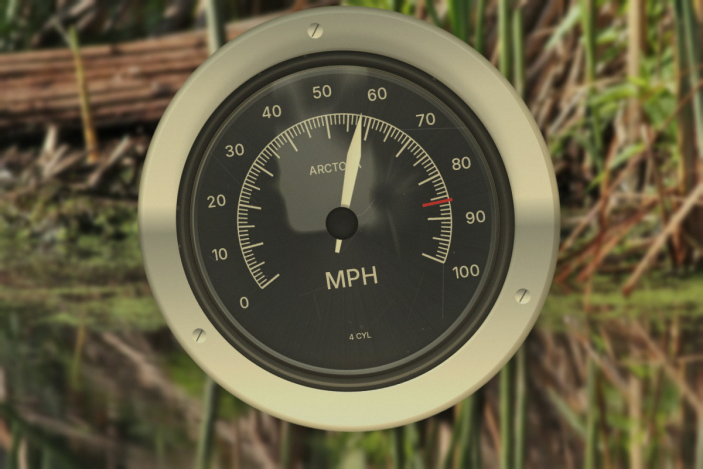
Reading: 58 mph
